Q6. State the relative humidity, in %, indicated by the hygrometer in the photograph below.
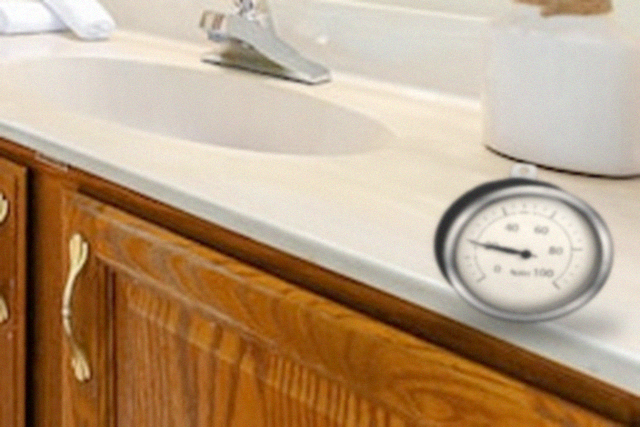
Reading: 20 %
